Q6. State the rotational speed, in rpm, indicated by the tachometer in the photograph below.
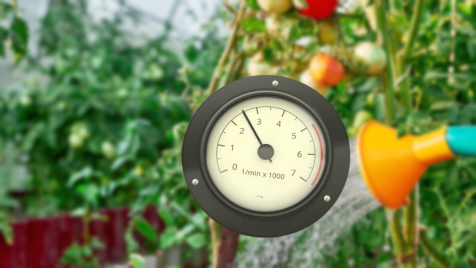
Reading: 2500 rpm
